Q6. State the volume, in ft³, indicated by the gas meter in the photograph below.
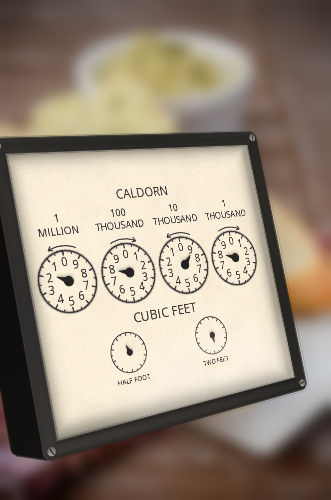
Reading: 178800 ft³
